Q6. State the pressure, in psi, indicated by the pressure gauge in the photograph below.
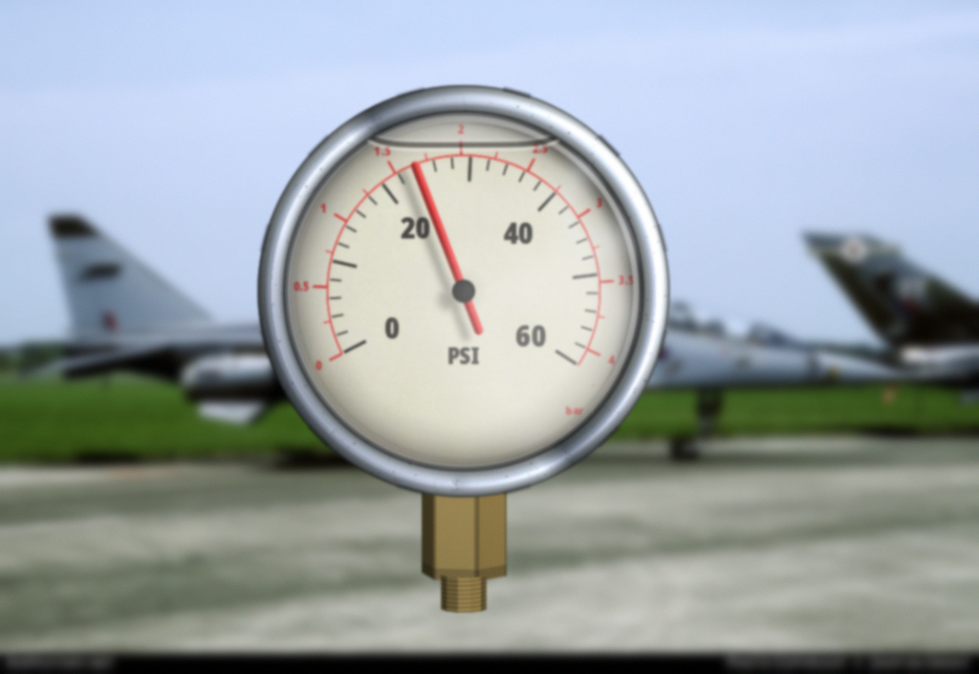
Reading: 24 psi
